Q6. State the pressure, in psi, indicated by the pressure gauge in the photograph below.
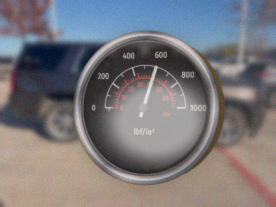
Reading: 600 psi
